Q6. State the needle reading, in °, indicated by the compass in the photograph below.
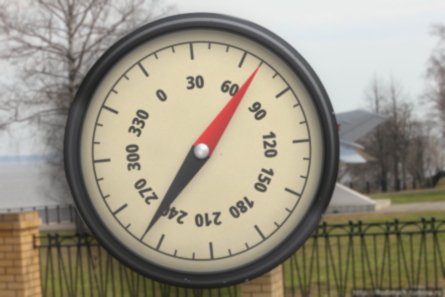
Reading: 70 °
